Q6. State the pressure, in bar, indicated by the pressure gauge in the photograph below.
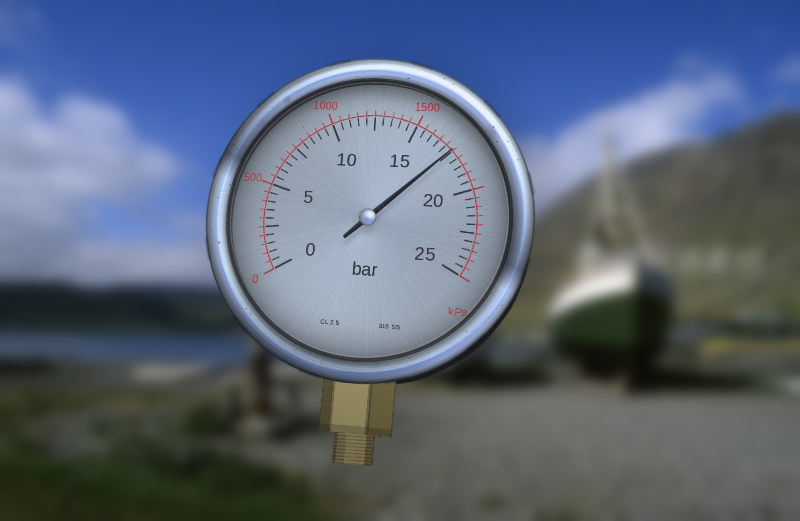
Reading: 17.5 bar
